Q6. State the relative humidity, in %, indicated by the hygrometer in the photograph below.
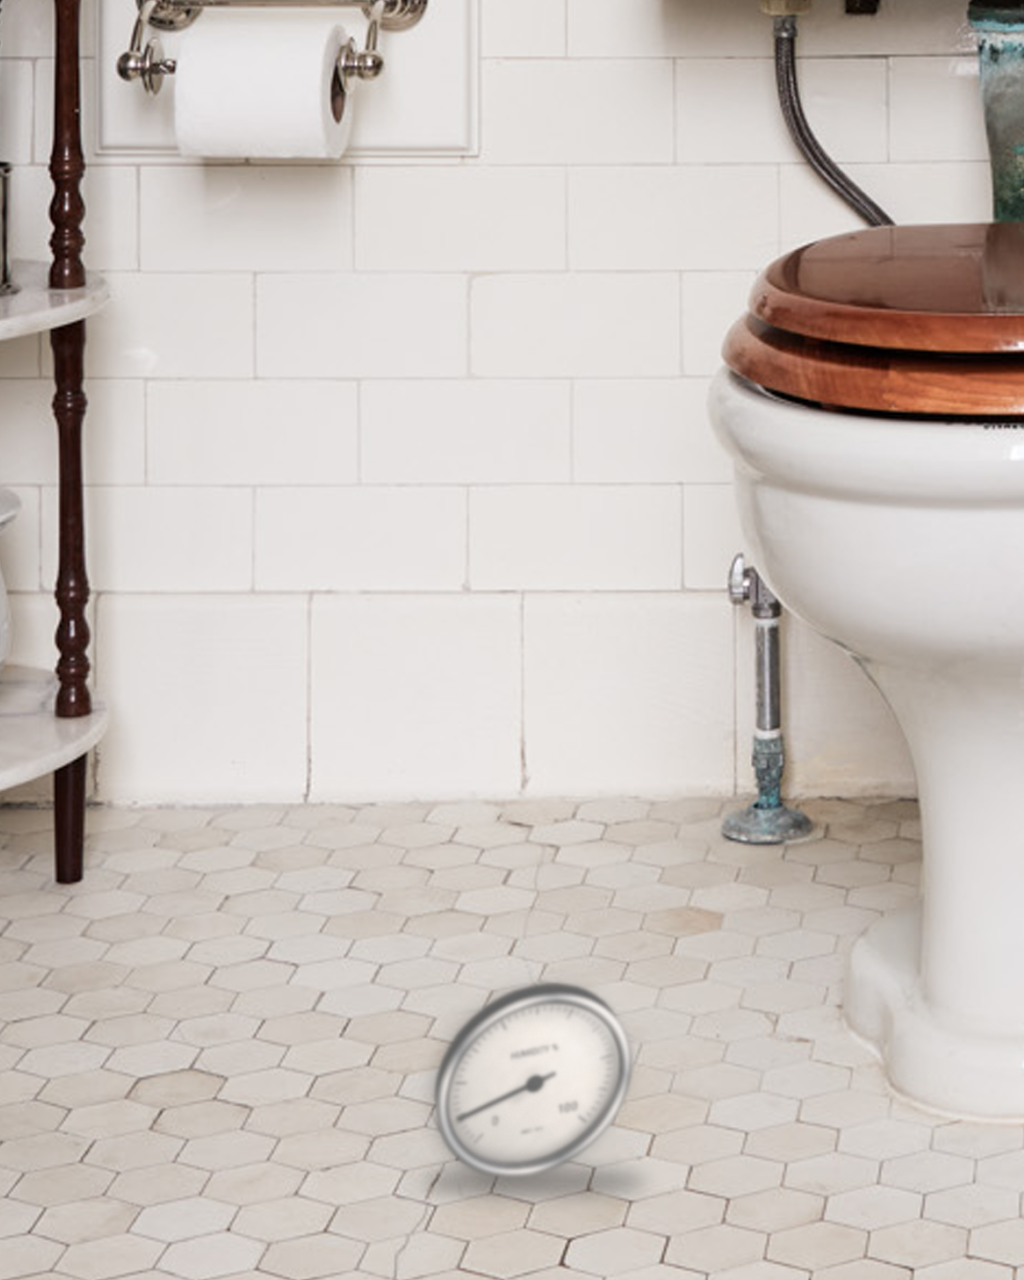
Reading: 10 %
